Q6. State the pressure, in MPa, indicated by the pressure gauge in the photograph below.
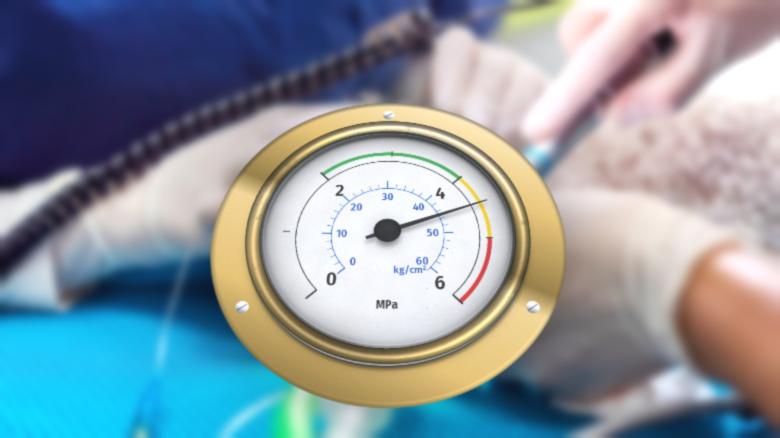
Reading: 4.5 MPa
